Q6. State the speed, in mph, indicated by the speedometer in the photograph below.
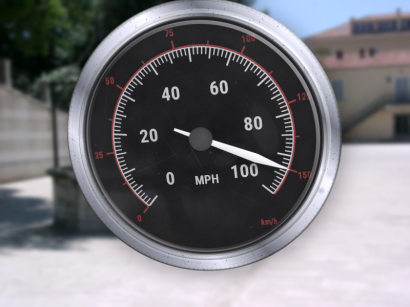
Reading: 93 mph
